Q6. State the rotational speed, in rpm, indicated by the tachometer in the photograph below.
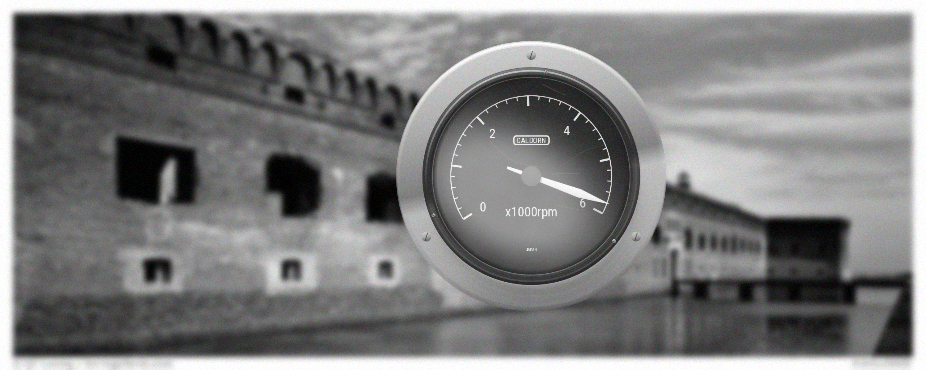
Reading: 5800 rpm
